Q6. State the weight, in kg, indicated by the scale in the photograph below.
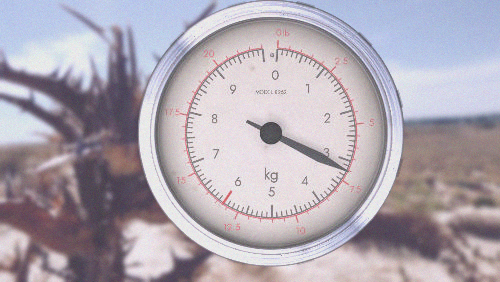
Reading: 3.2 kg
